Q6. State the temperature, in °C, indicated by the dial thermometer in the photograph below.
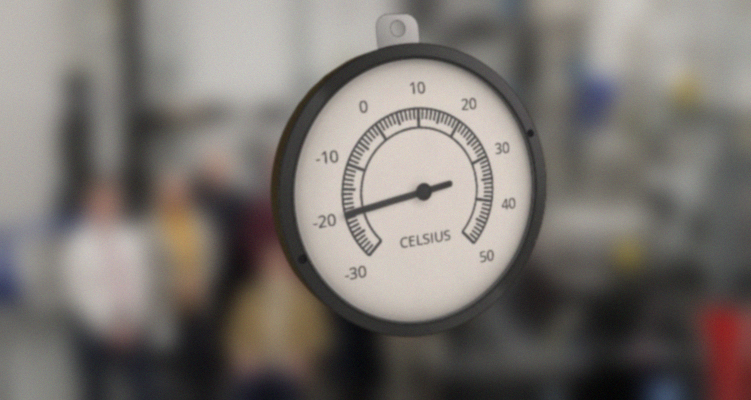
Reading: -20 °C
